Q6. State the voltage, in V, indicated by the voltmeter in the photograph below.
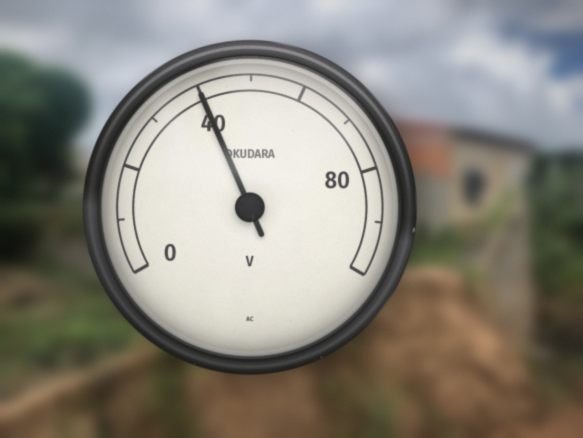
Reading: 40 V
